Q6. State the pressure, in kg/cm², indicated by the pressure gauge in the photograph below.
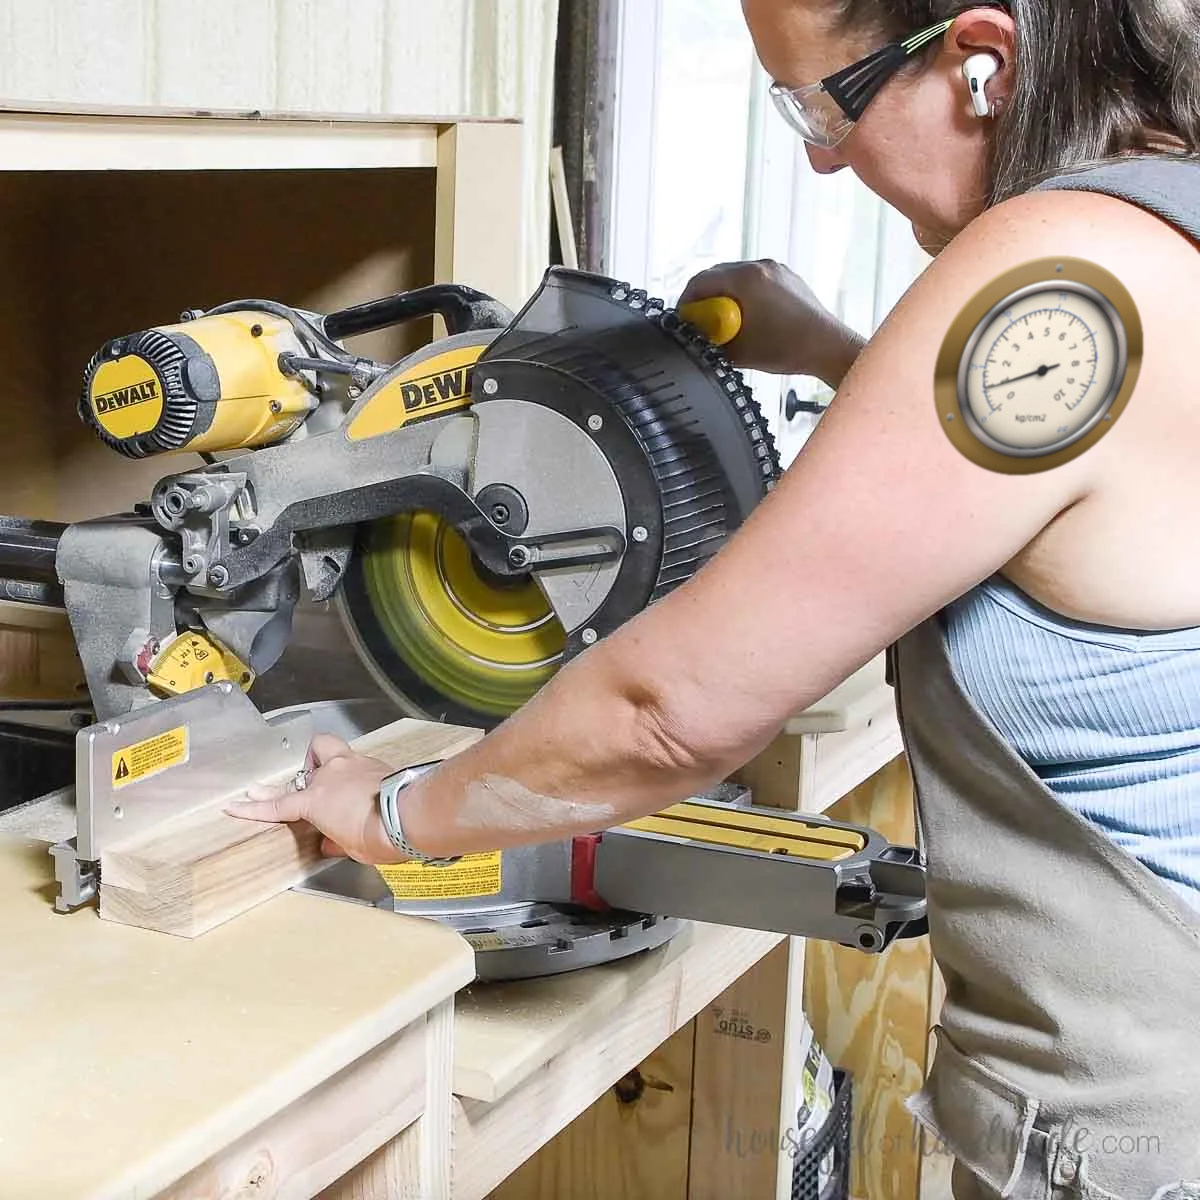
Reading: 1 kg/cm²
